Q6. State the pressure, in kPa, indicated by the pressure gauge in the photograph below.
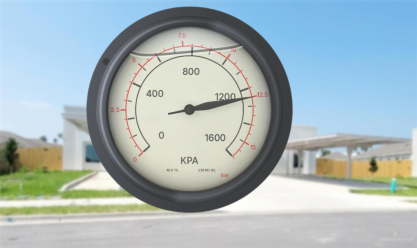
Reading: 1250 kPa
